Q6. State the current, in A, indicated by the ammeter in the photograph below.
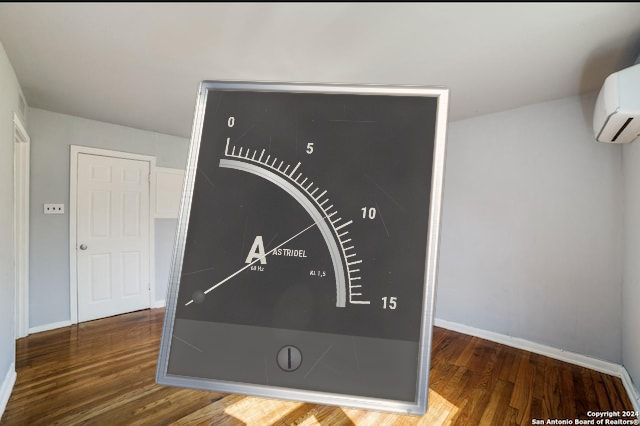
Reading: 9 A
